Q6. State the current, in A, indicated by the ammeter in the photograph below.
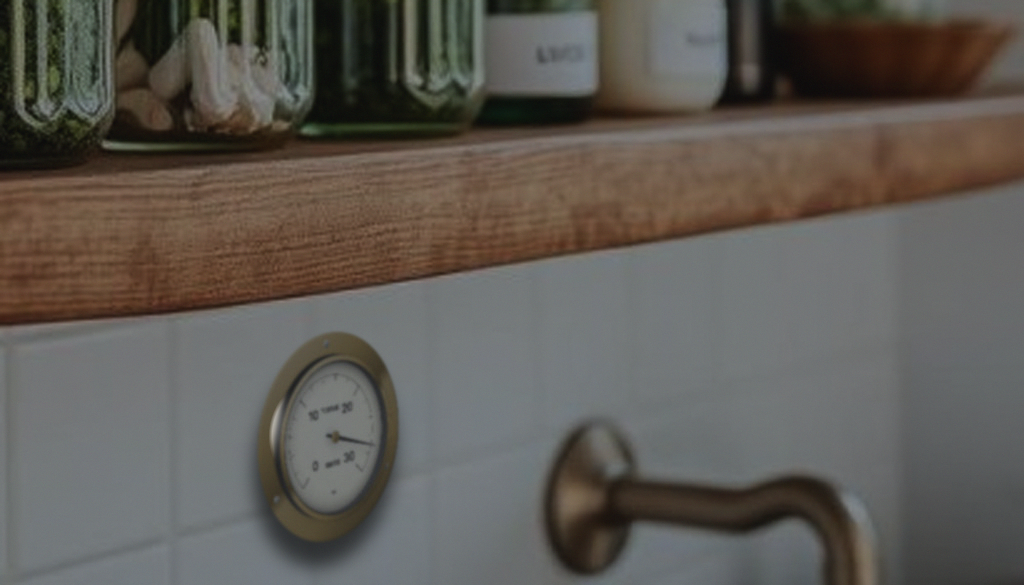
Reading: 27 A
